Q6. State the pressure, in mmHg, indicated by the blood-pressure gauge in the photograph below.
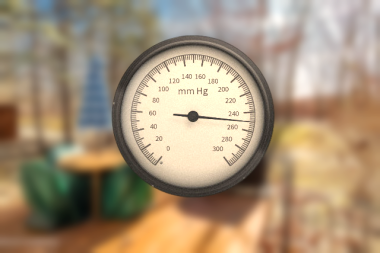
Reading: 250 mmHg
